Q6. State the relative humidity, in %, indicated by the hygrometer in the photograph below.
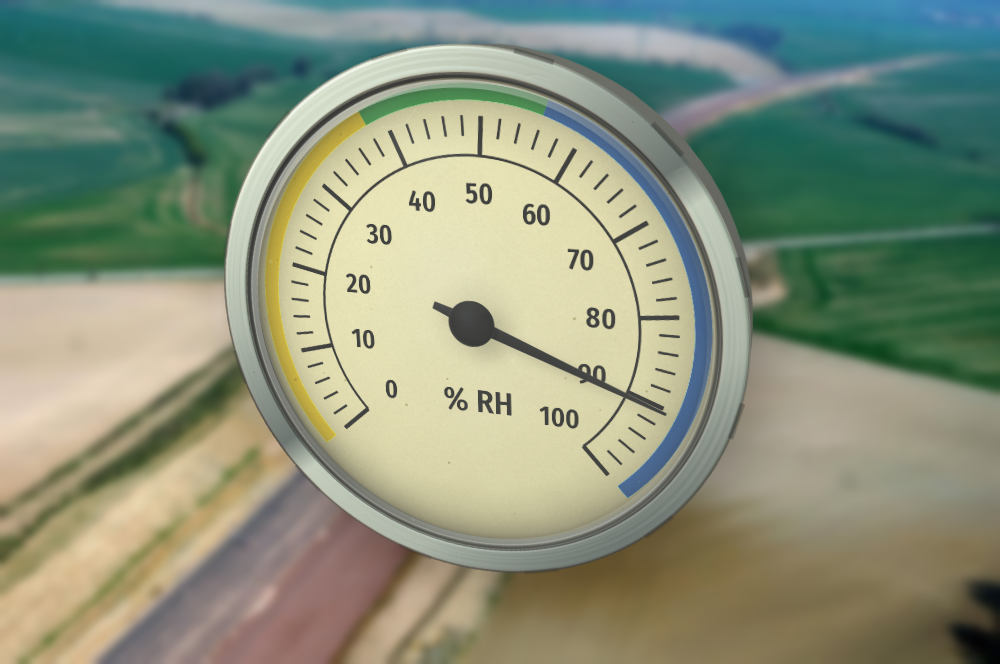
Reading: 90 %
